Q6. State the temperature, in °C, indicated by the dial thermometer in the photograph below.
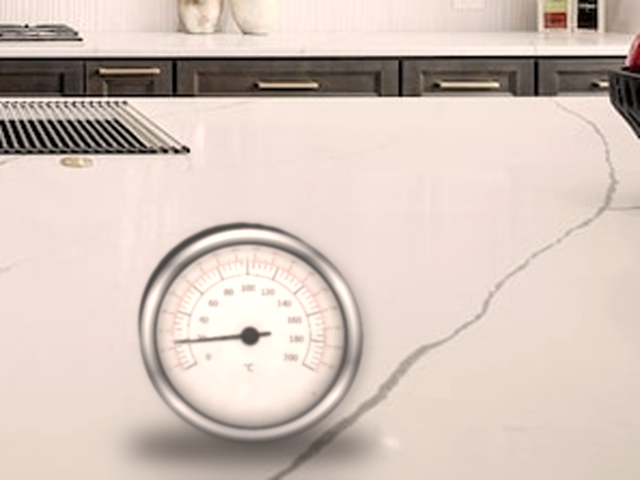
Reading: 20 °C
